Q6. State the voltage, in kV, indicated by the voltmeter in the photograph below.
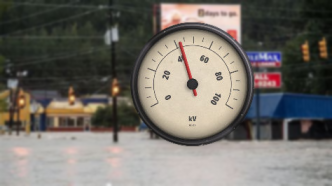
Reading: 42.5 kV
